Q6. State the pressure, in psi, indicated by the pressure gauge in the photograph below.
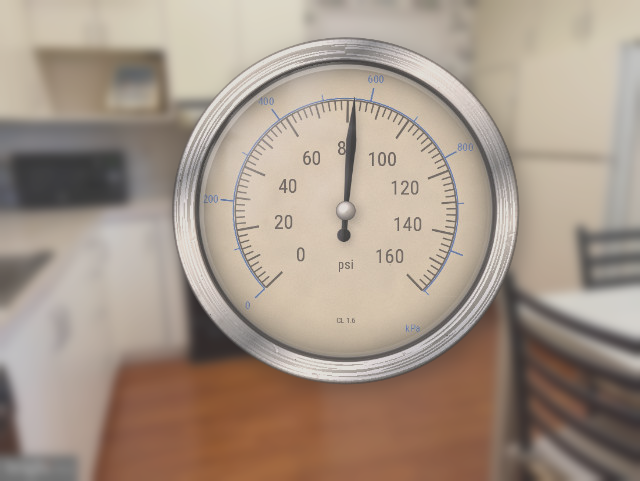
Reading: 82 psi
